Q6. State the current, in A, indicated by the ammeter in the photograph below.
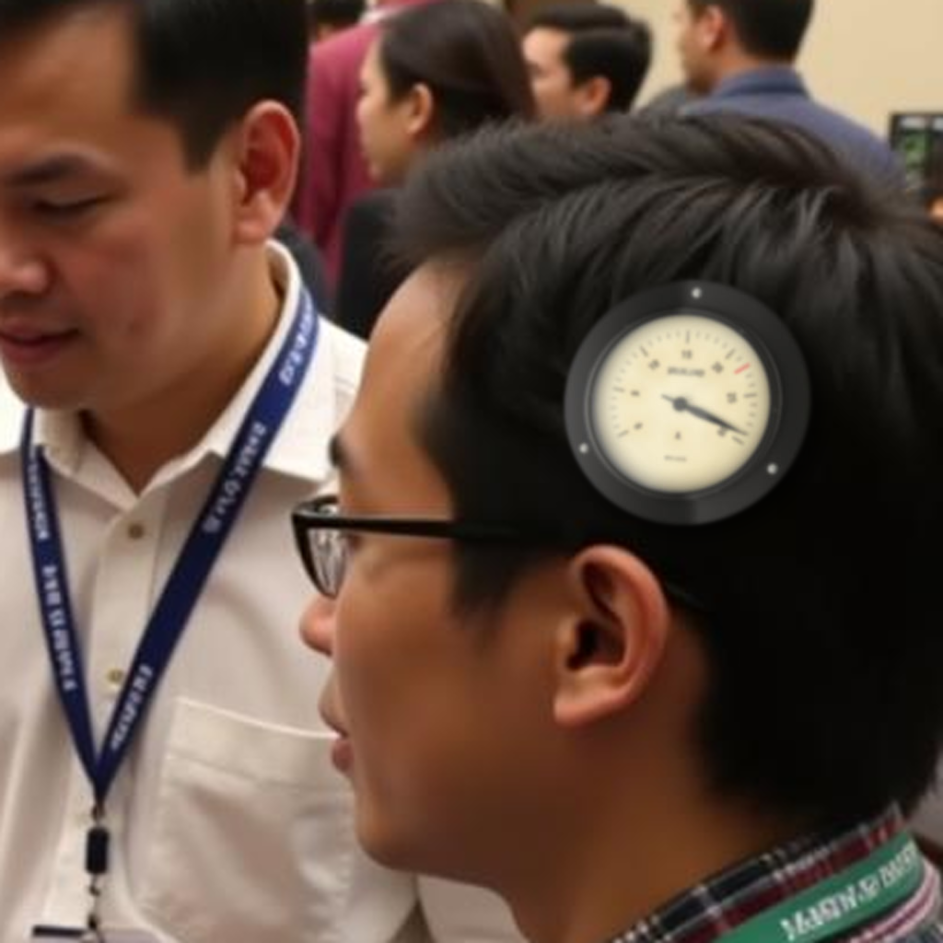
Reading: 29 A
